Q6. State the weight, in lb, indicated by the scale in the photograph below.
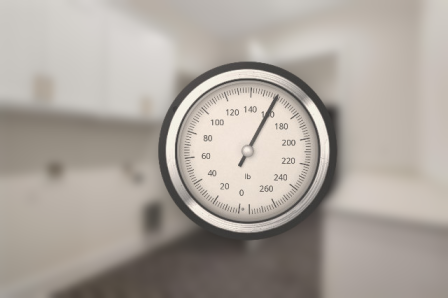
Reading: 160 lb
